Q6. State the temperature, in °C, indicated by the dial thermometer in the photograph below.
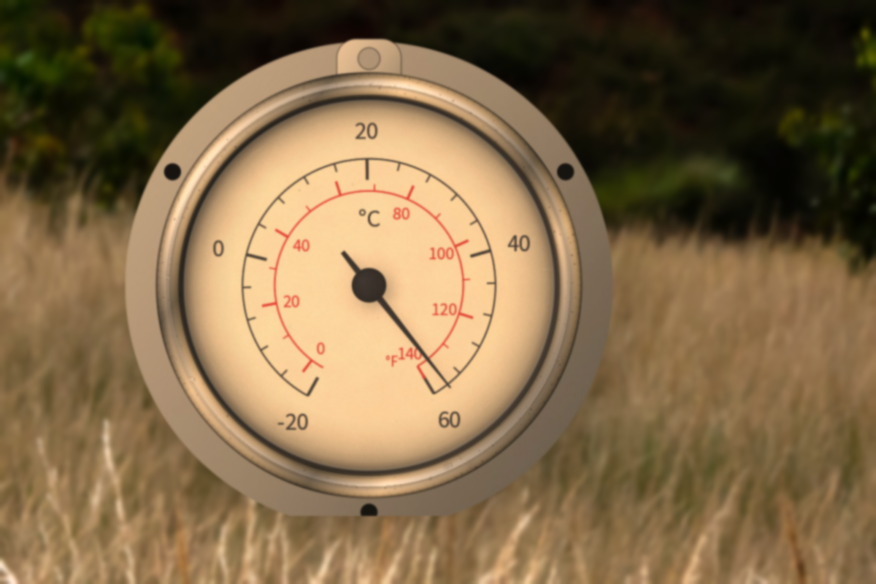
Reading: 58 °C
